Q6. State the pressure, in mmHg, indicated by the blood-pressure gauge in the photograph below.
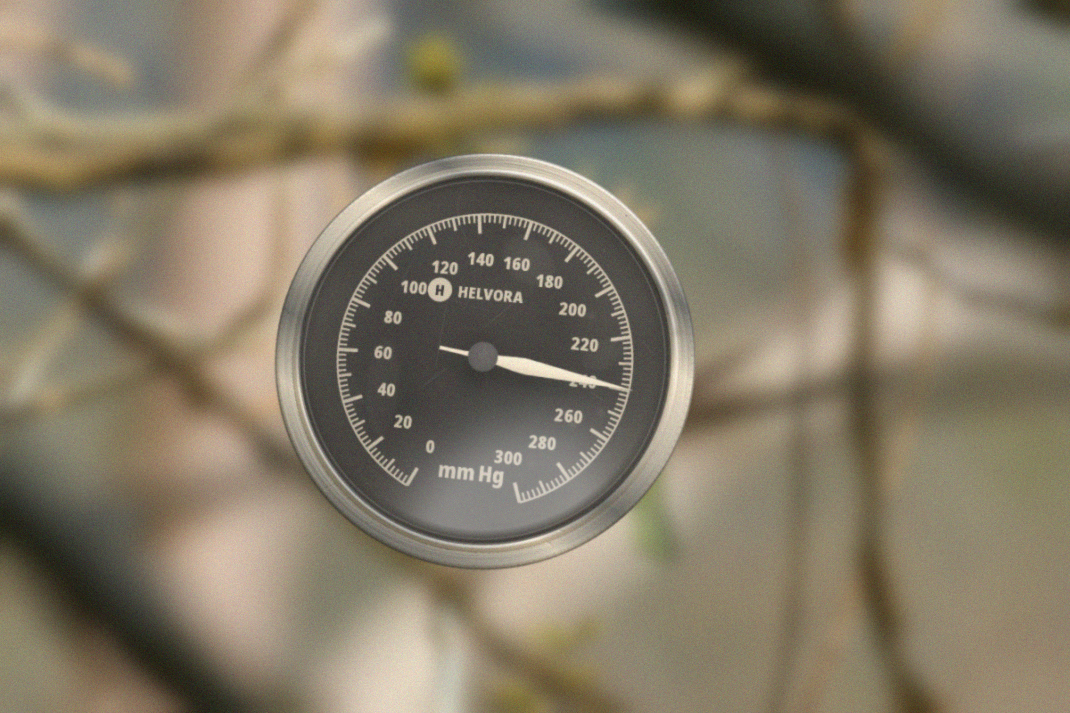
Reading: 240 mmHg
